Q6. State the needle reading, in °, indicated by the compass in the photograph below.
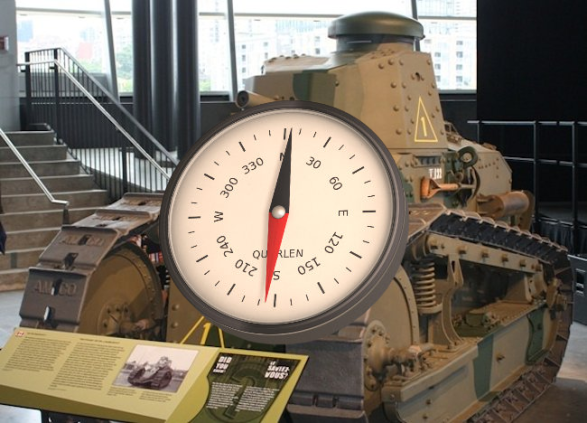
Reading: 185 °
